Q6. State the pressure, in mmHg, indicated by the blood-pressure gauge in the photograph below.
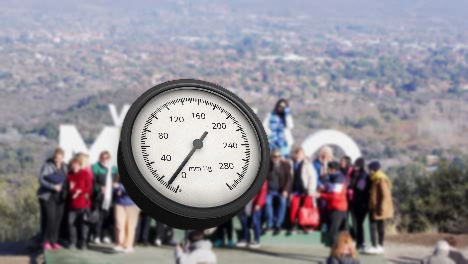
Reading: 10 mmHg
